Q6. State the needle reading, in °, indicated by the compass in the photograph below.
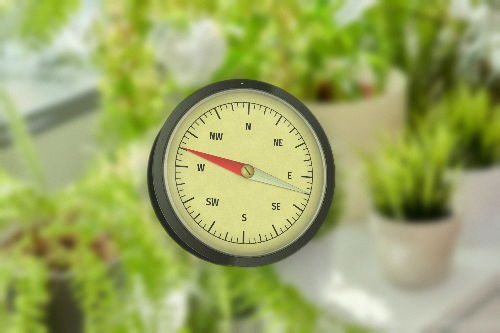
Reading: 285 °
